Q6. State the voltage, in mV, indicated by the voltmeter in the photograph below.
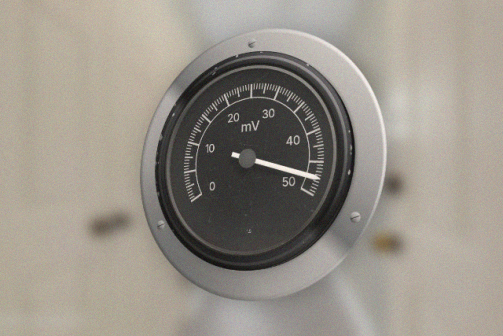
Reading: 47.5 mV
